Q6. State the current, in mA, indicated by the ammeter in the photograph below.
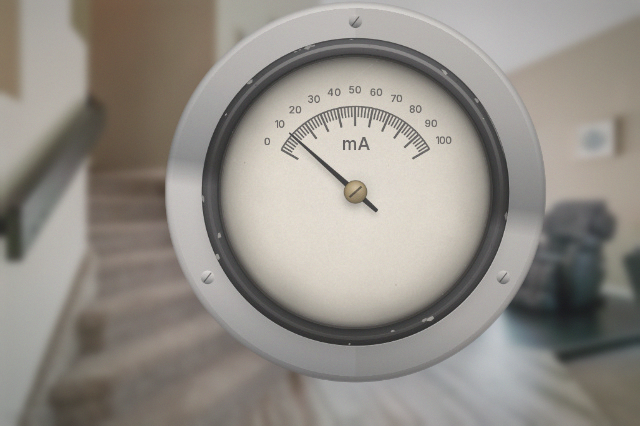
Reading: 10 mA
